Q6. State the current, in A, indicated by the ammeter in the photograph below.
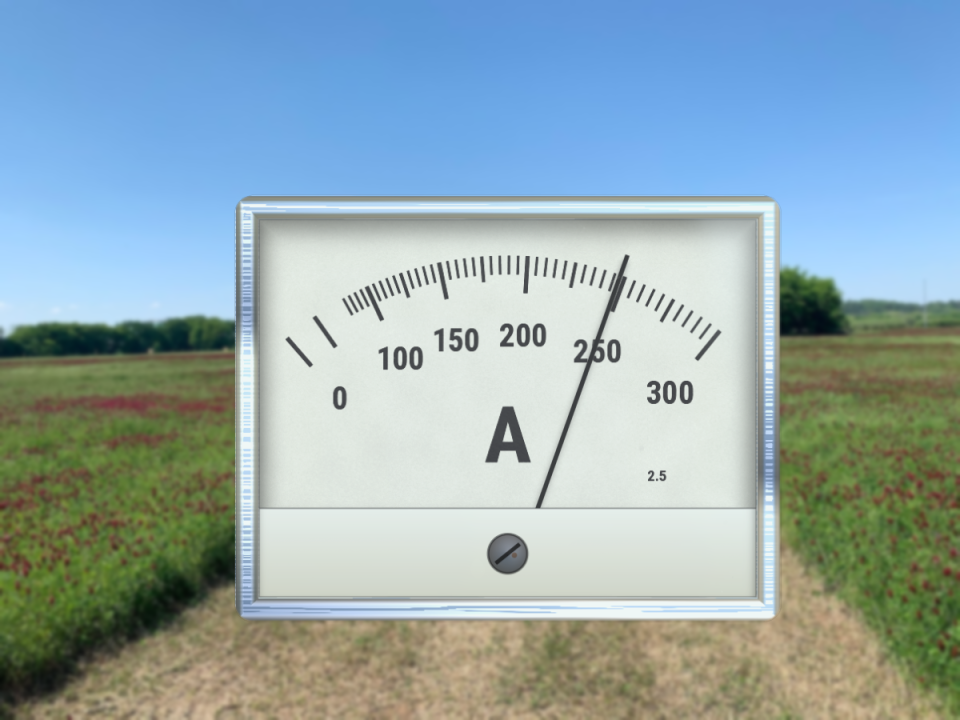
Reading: 247.5 A
